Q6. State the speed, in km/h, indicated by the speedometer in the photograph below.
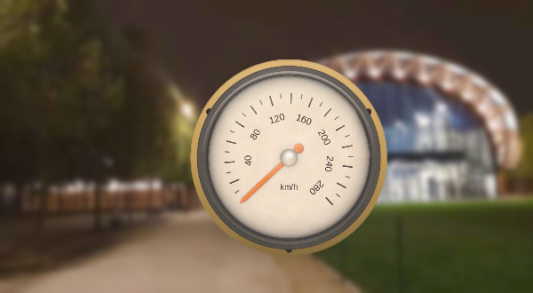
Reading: 0 km/h
